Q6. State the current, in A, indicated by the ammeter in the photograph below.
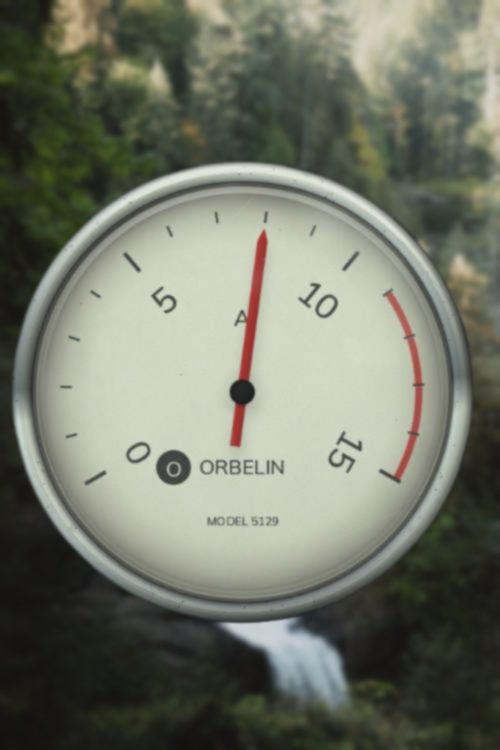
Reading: 8 A
